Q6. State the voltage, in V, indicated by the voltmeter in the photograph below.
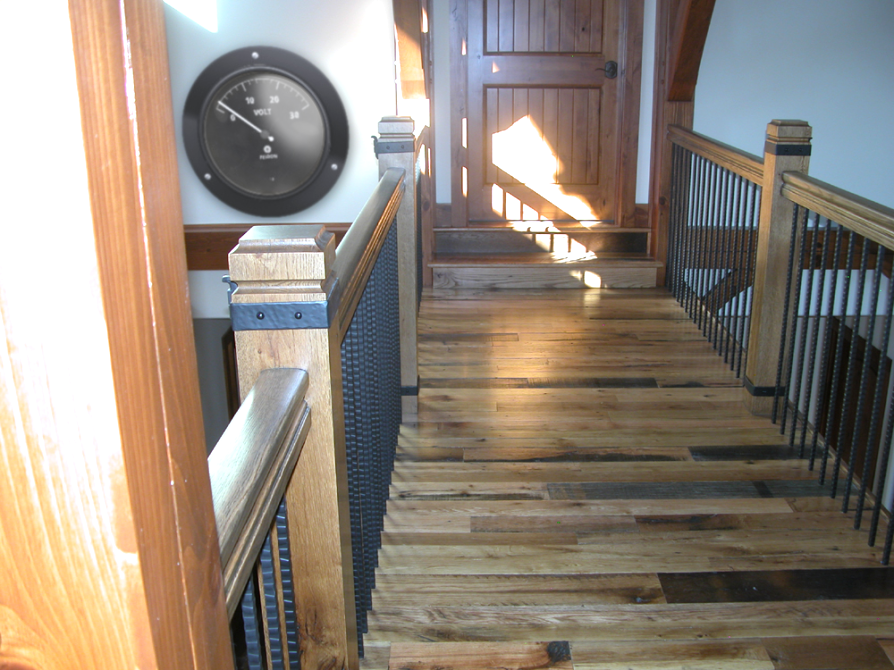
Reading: 2 V
